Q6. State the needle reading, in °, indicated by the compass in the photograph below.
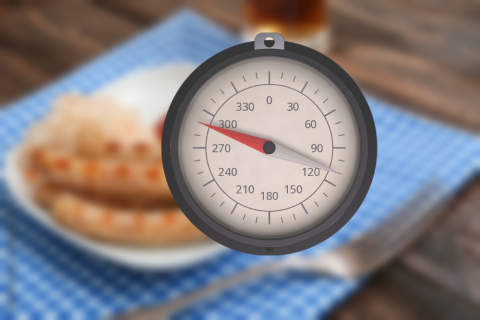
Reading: 290 °
